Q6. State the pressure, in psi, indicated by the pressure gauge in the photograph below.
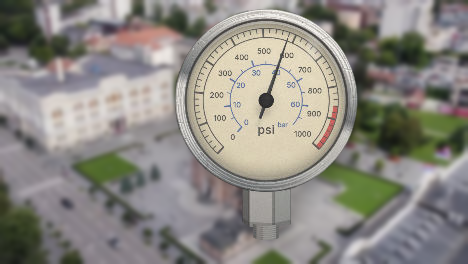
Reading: 580 psi
